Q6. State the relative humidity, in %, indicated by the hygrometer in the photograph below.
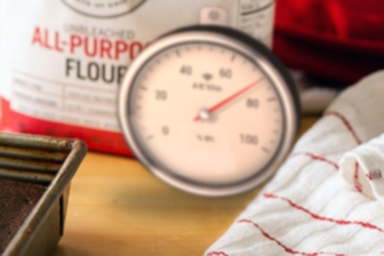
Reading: 72 %
